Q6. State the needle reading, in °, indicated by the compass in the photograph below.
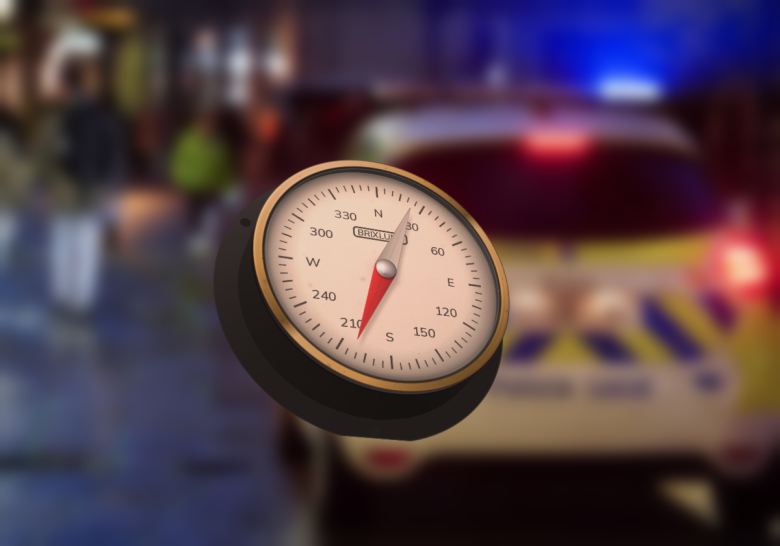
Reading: 202.5 °
